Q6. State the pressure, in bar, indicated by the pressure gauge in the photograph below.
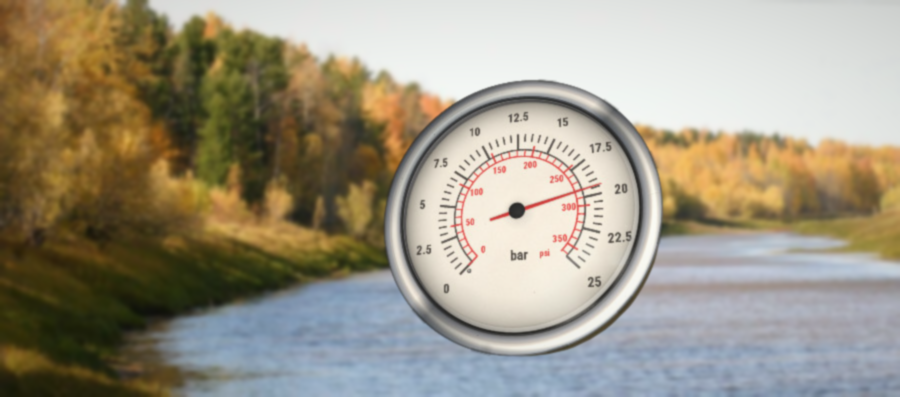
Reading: 19.5 bar
